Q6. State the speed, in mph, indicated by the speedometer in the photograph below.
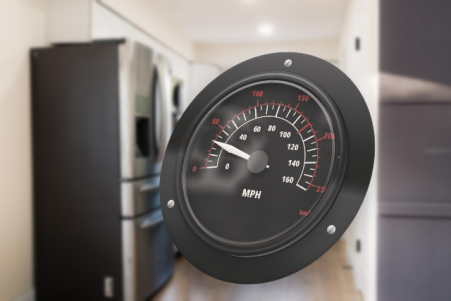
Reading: 20 mph
